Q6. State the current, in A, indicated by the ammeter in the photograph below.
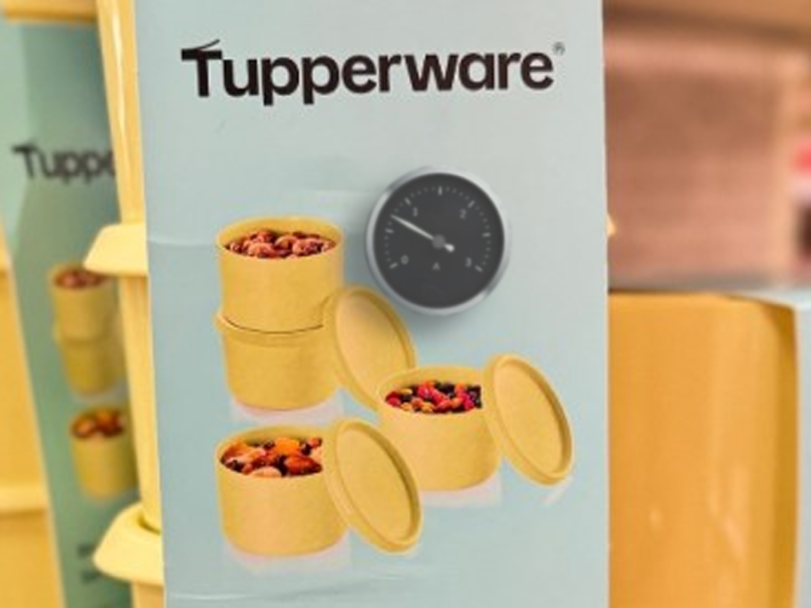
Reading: 0.7 A
